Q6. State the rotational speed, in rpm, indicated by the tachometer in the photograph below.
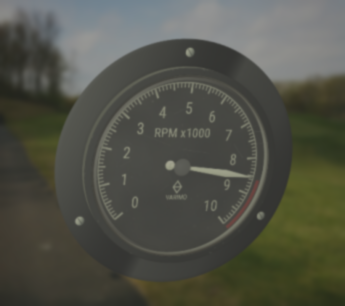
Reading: 8500 rpm
